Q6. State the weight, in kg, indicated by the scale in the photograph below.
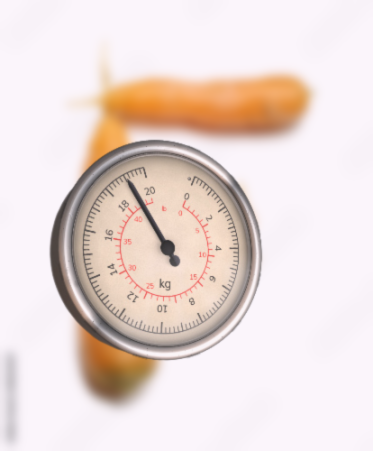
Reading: 19 kg
